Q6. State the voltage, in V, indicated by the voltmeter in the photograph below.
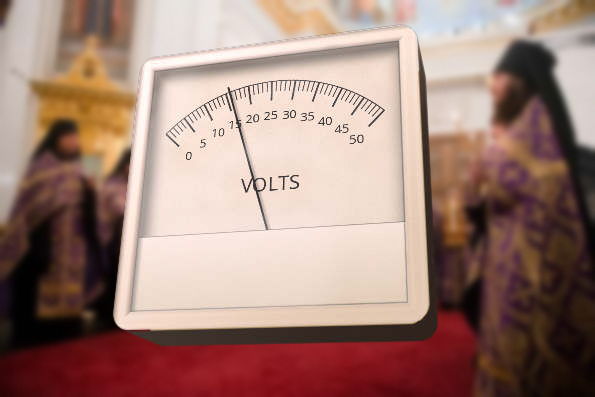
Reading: 16 V
